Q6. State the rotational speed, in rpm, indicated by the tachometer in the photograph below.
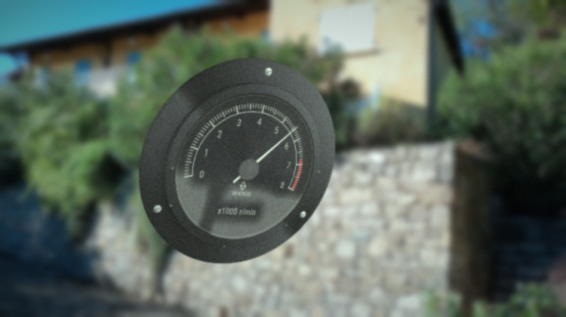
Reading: 5500 rpm
